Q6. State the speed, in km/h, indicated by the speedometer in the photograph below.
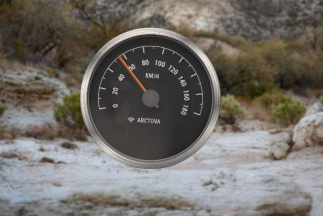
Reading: 55 km/h
